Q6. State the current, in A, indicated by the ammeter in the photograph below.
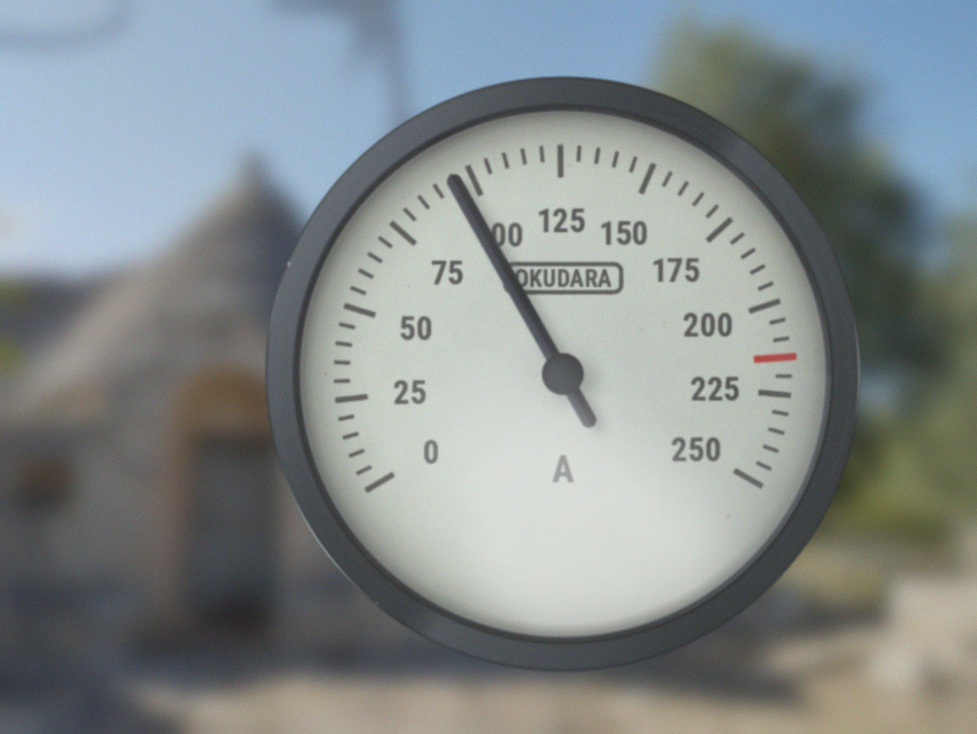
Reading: 95 A
